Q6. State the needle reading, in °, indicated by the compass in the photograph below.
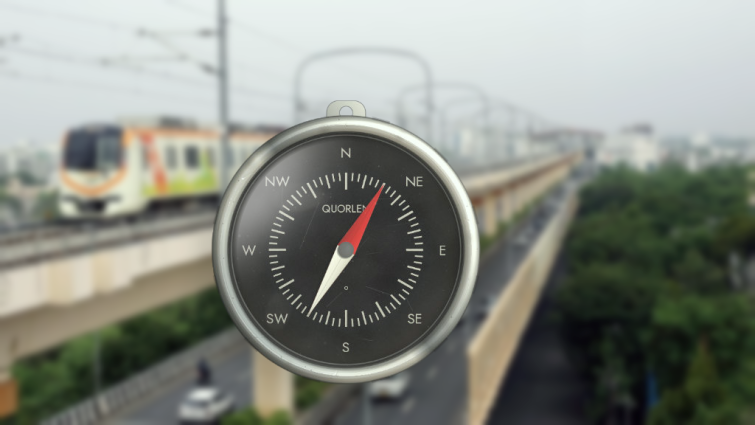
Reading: 30 °
